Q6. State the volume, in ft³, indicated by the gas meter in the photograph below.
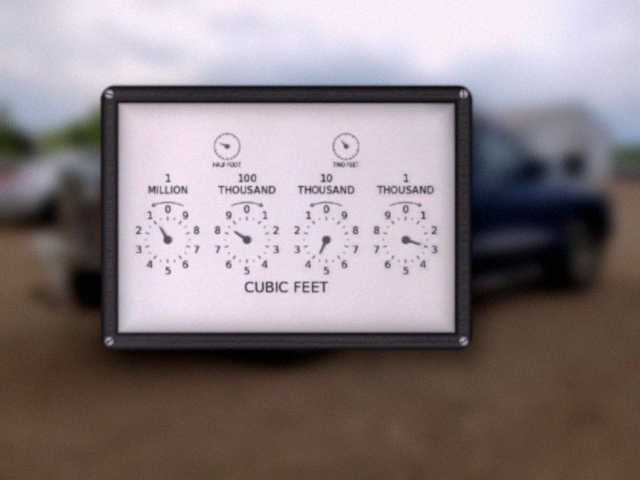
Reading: 84300 ft³
